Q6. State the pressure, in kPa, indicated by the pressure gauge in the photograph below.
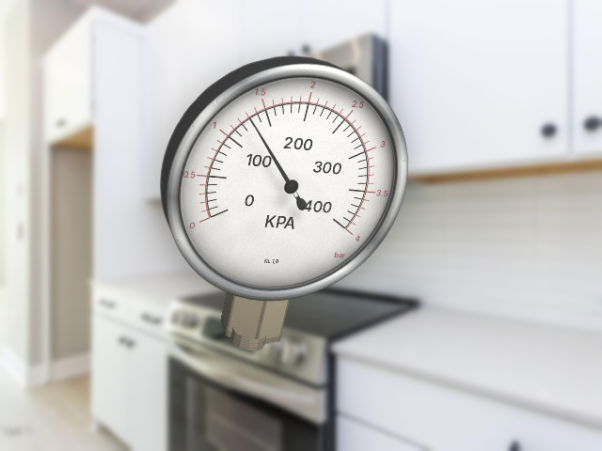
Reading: 130 kPa
